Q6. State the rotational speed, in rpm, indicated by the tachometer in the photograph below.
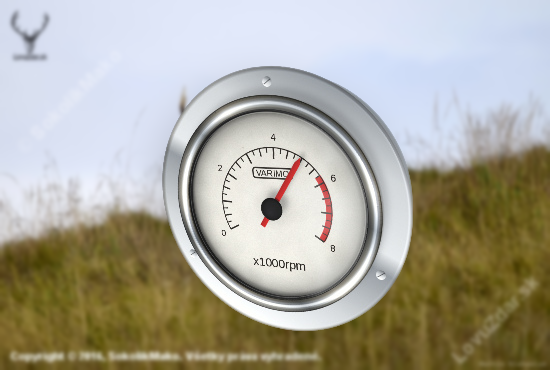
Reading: 5000 rpm
